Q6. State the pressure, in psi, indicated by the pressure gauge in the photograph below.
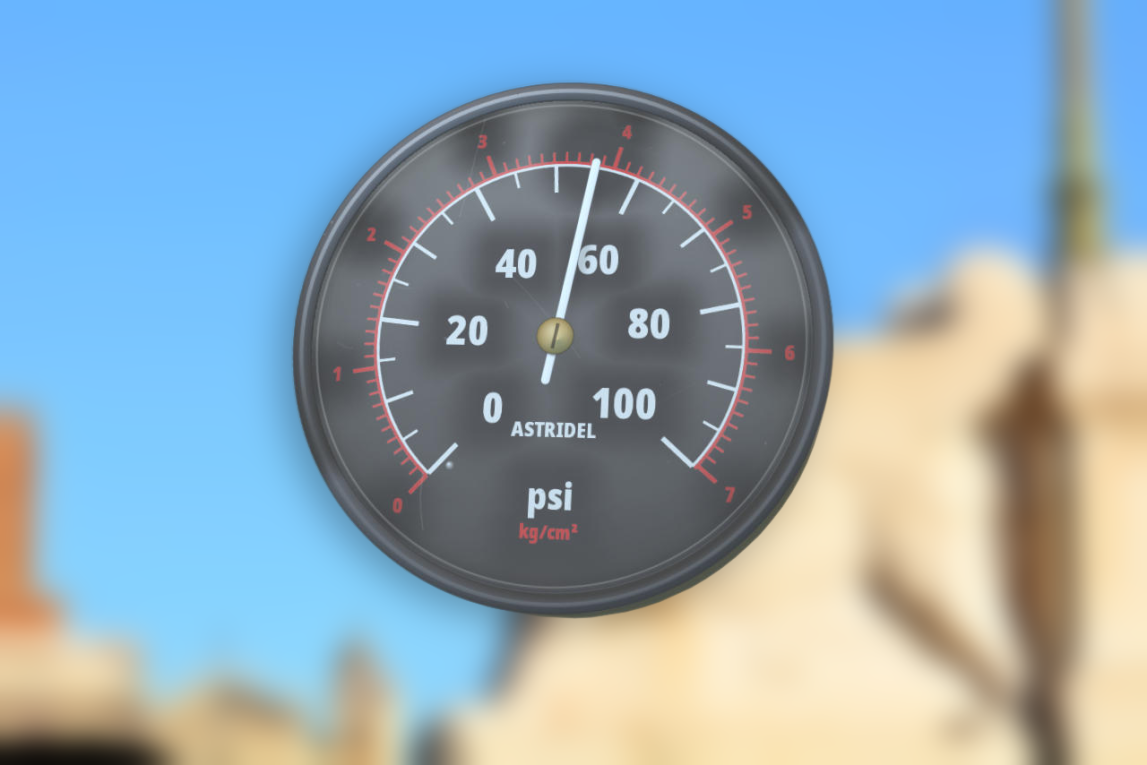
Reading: 55 psi
